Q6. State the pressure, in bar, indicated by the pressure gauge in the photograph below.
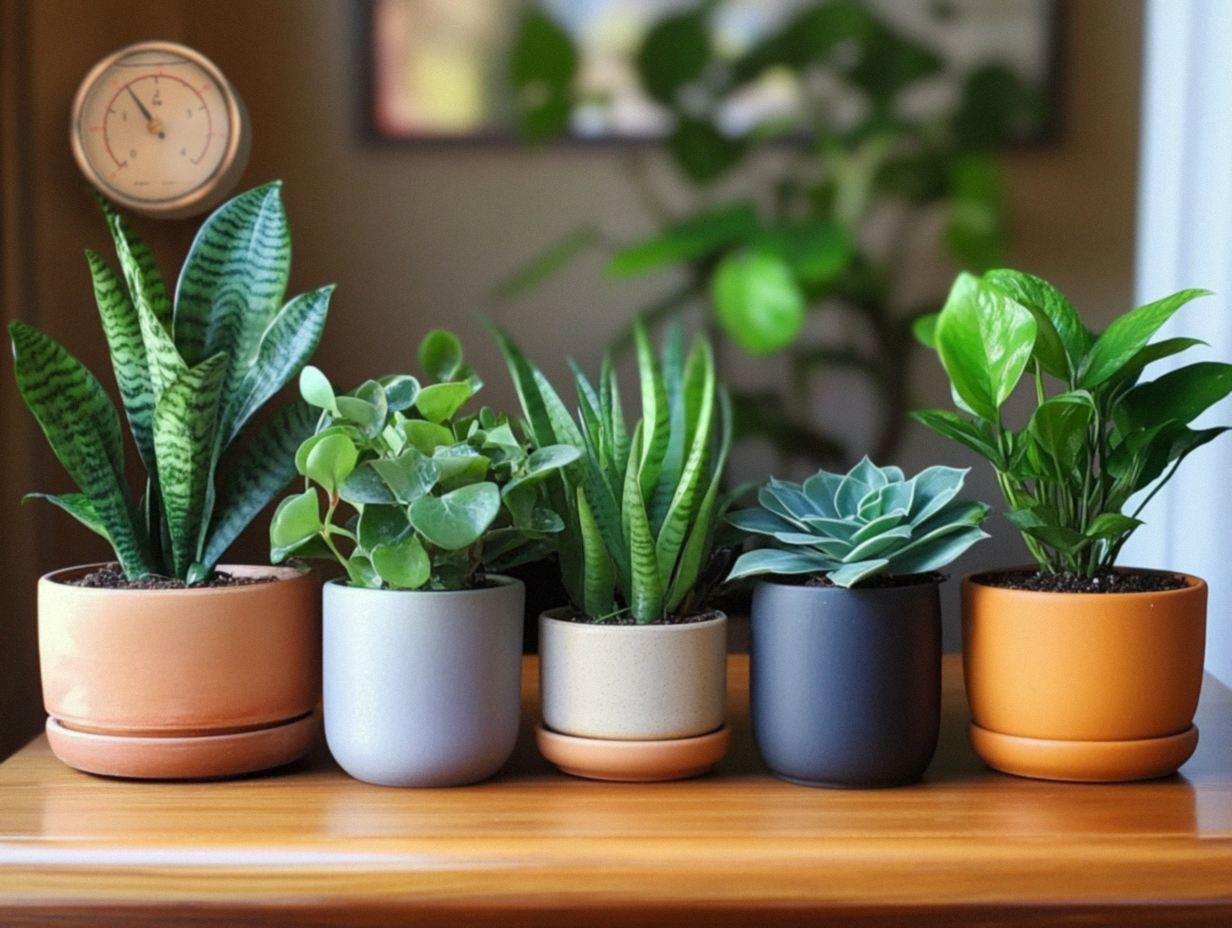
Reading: 1.5 bar
